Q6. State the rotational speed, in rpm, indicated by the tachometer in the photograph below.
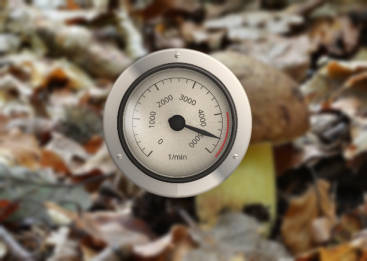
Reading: 4600 rpm
